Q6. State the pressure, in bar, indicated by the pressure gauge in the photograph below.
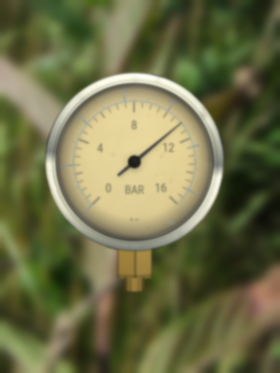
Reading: 11 bar
